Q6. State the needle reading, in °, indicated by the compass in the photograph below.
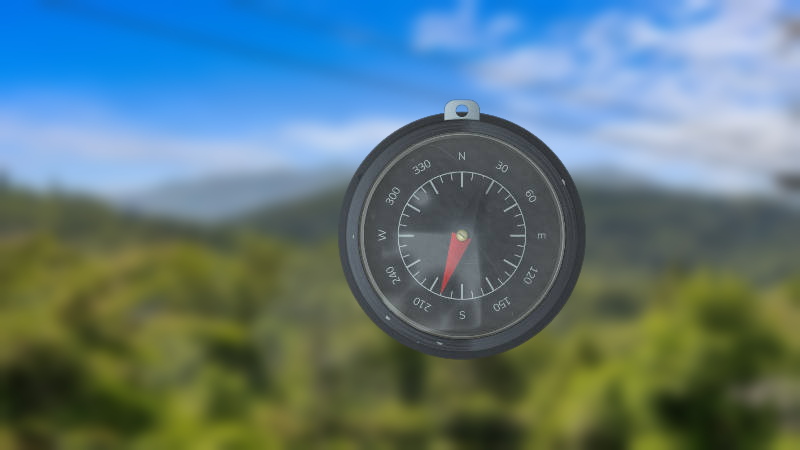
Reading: 200 °
